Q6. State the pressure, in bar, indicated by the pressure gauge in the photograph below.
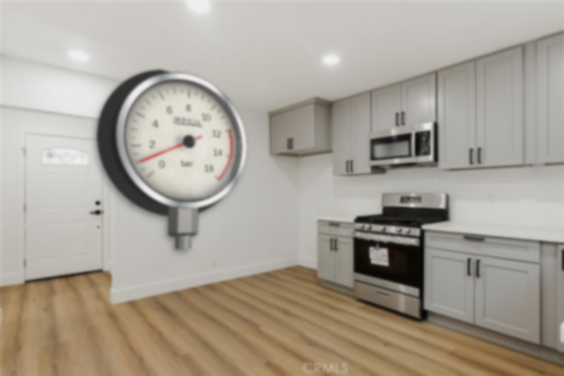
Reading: 1 bar
